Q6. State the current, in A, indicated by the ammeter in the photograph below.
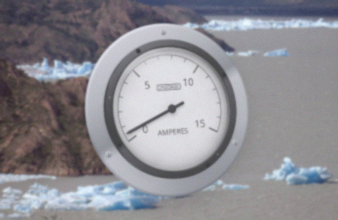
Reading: 0.5 A
